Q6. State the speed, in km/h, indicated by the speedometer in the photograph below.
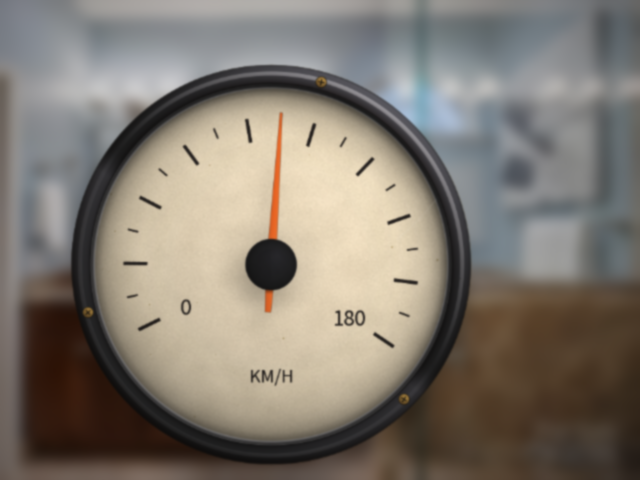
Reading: 90 km/h
